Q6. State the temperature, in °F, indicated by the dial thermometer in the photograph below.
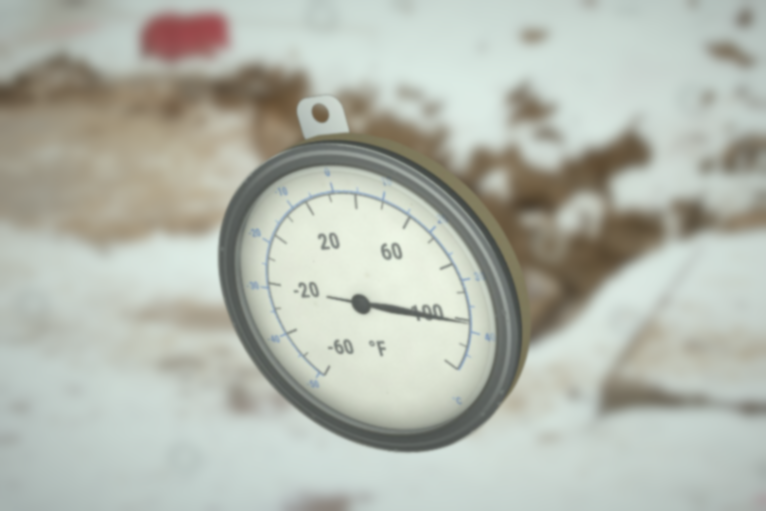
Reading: 100 °F
